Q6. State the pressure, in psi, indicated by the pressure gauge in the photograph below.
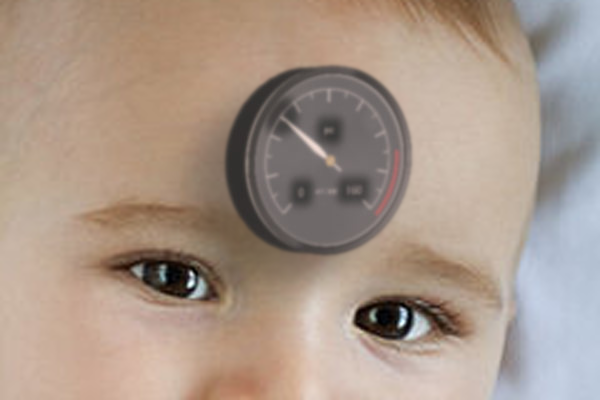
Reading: 50 psi
